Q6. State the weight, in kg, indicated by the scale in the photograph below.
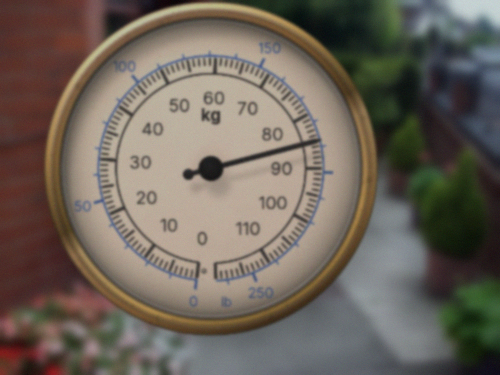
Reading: 85 kg
